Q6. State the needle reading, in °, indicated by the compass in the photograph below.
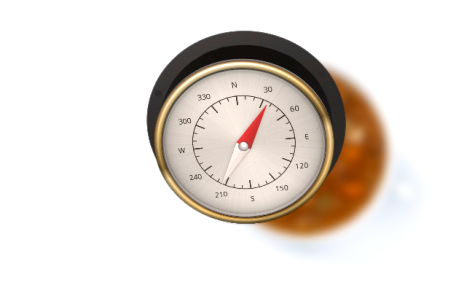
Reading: 35 °
